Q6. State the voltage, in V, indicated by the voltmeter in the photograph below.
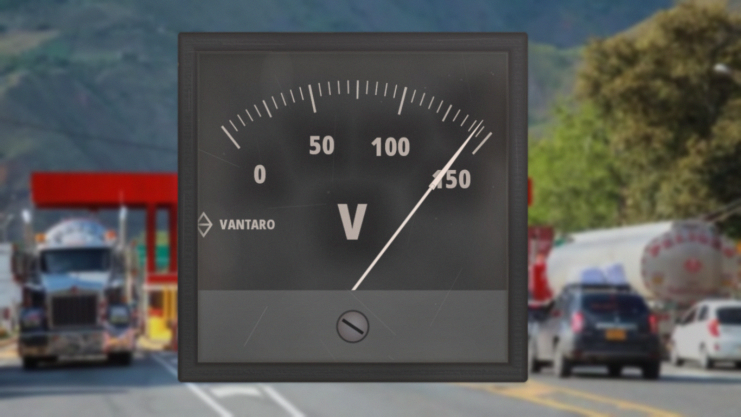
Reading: 142.5 V
